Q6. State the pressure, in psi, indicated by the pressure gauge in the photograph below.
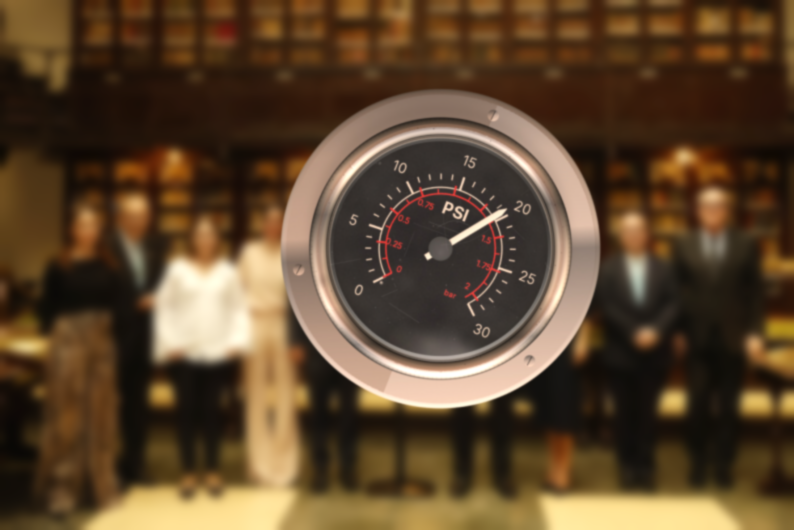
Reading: 19.5 psi
